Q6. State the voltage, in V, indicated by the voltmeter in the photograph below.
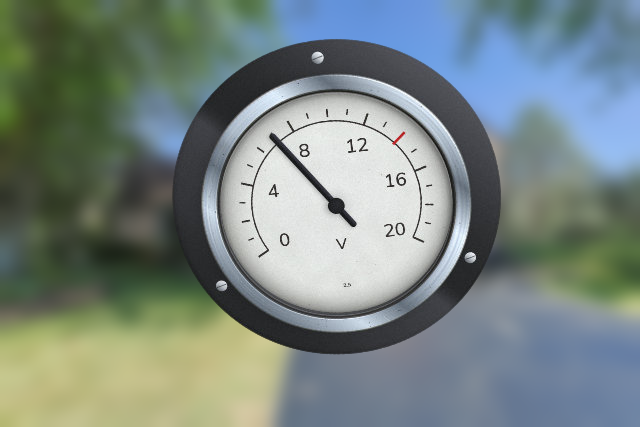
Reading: 7 V
